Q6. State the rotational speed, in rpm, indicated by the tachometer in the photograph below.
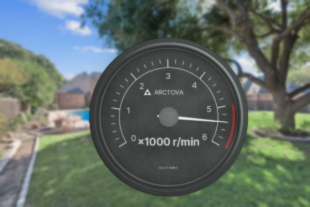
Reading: 5400 rpm
